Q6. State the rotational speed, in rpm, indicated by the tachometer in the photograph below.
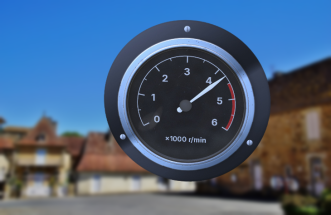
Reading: 4250 rpm
